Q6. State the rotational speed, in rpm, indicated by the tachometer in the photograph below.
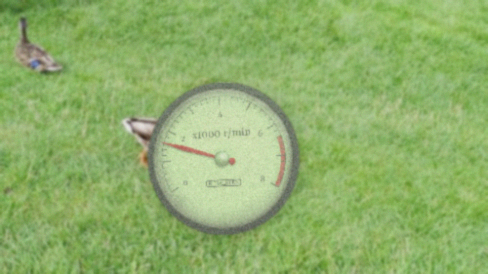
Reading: 1600 rpm
